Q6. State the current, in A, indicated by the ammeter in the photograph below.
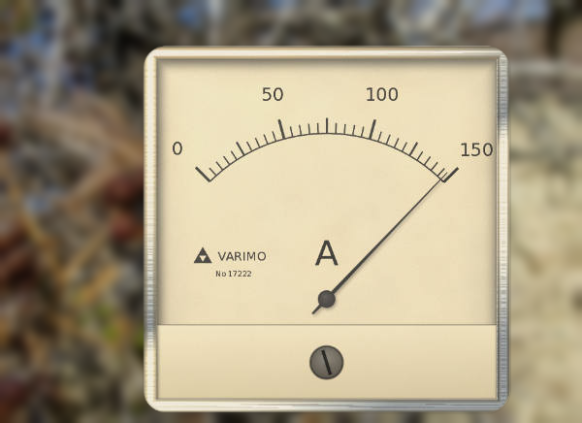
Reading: 147.5 A
